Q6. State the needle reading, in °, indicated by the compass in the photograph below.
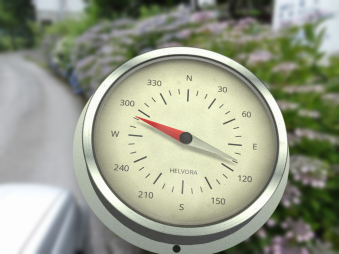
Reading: 290 °
